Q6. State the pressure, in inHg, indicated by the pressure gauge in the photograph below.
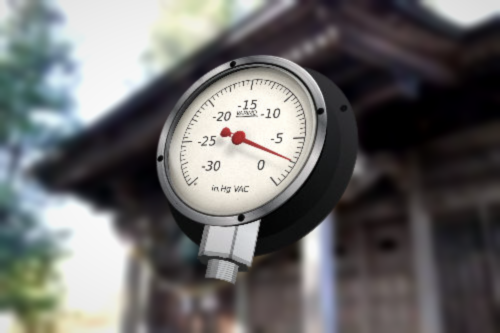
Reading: -2.5 inHg
